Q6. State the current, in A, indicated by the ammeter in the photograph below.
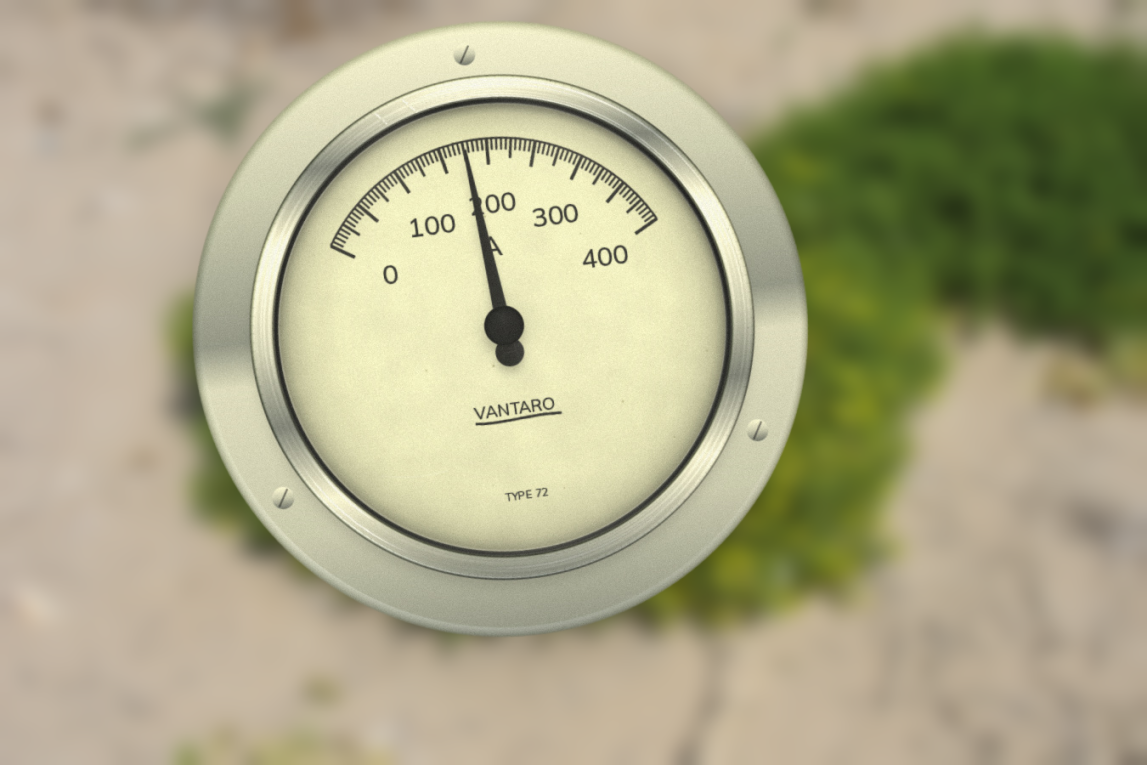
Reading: 175 A
